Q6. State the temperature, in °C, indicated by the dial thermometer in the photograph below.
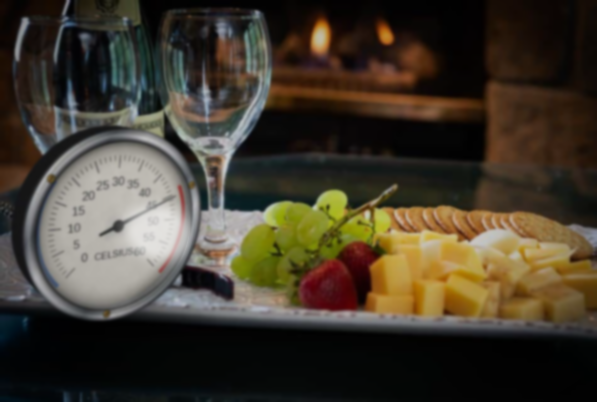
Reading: 45 °C
